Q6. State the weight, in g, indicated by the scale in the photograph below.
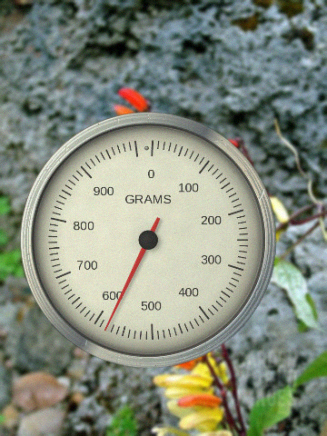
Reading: 580 g
